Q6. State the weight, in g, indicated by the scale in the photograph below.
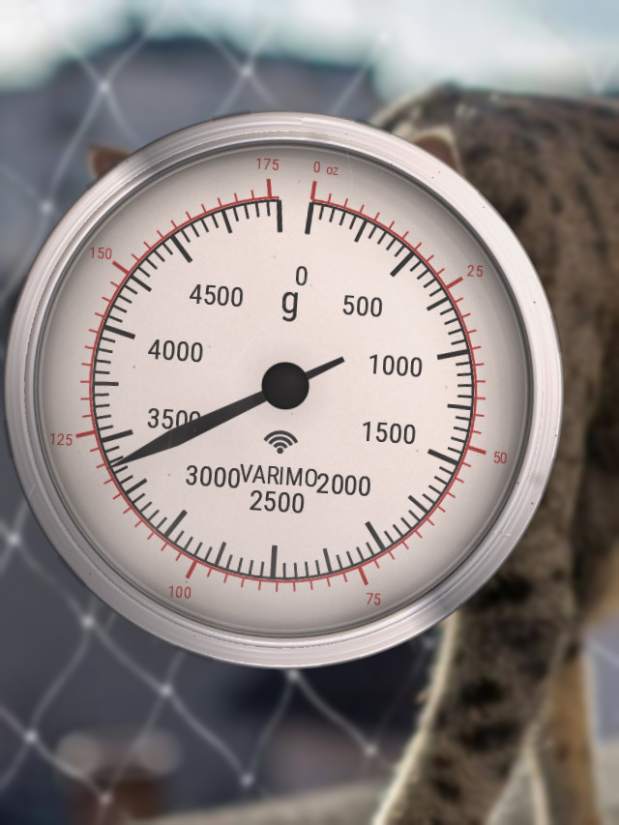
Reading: 3375 g
